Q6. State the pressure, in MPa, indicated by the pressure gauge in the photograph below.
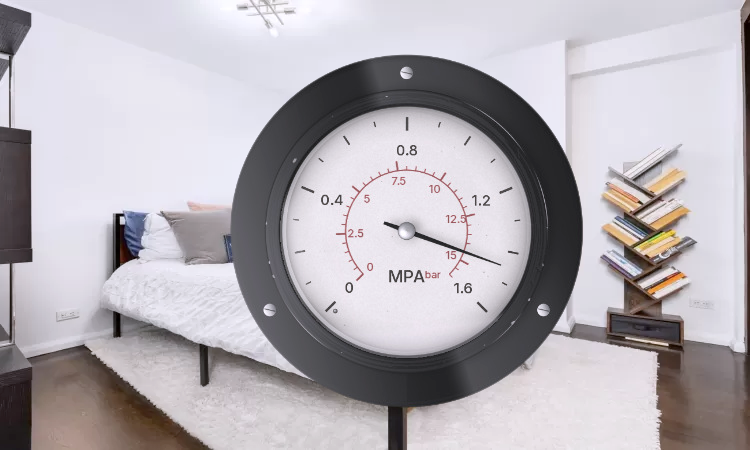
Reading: 1.45 MPa
